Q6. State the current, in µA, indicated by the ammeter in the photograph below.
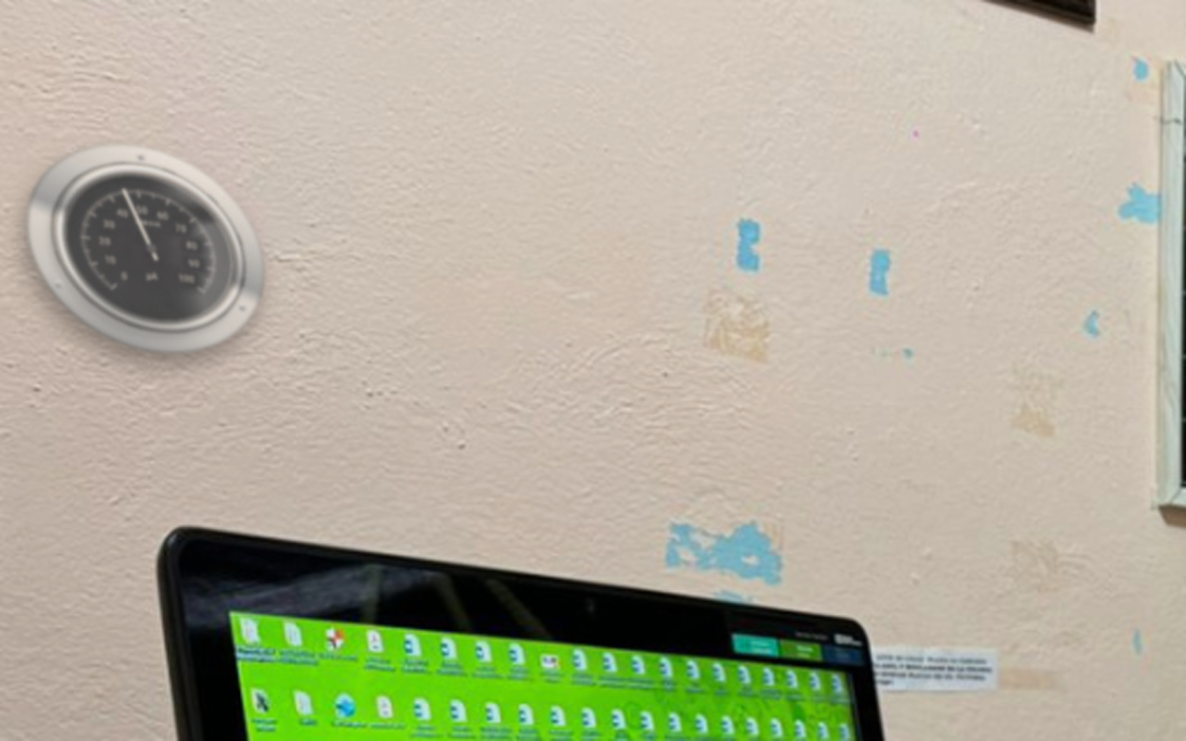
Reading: 45 µA
